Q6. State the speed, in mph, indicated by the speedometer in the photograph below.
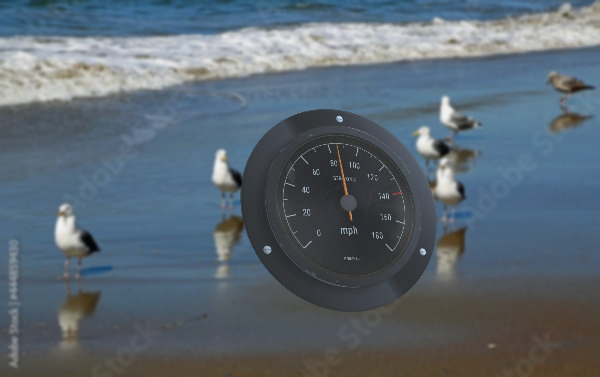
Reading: 85 mph
